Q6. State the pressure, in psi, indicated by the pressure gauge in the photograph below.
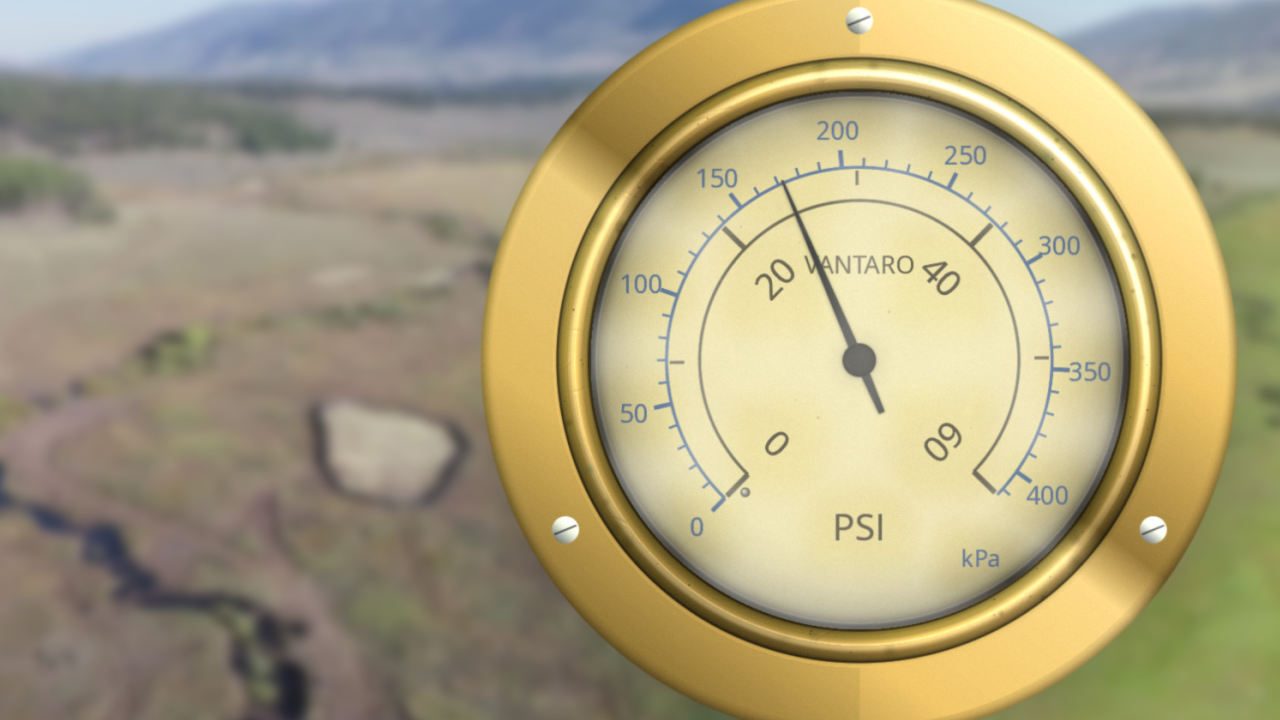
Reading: 25 psi
